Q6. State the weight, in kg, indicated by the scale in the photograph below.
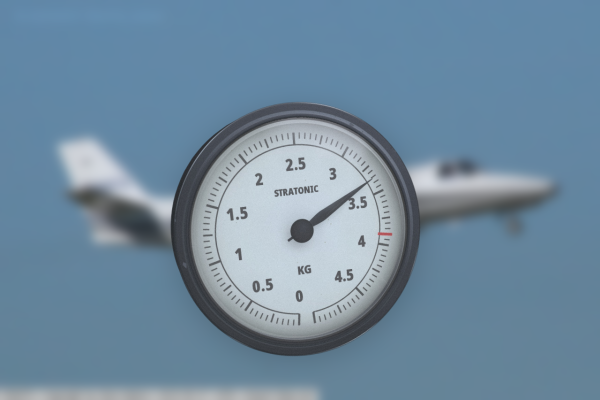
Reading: 3.35 kg
